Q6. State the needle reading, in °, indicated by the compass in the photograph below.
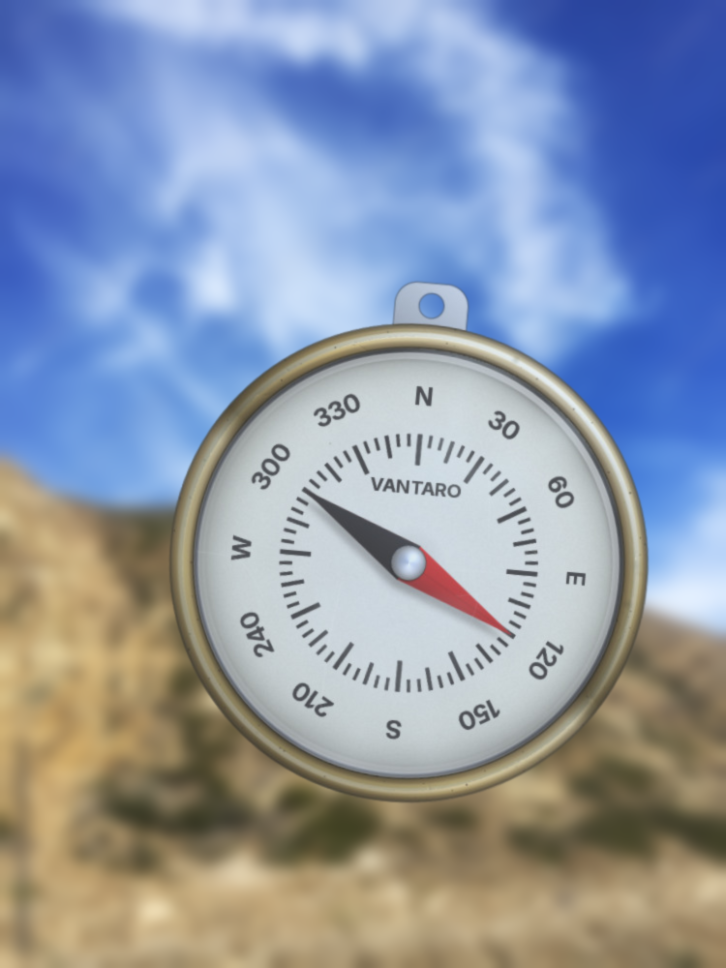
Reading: 120 °
